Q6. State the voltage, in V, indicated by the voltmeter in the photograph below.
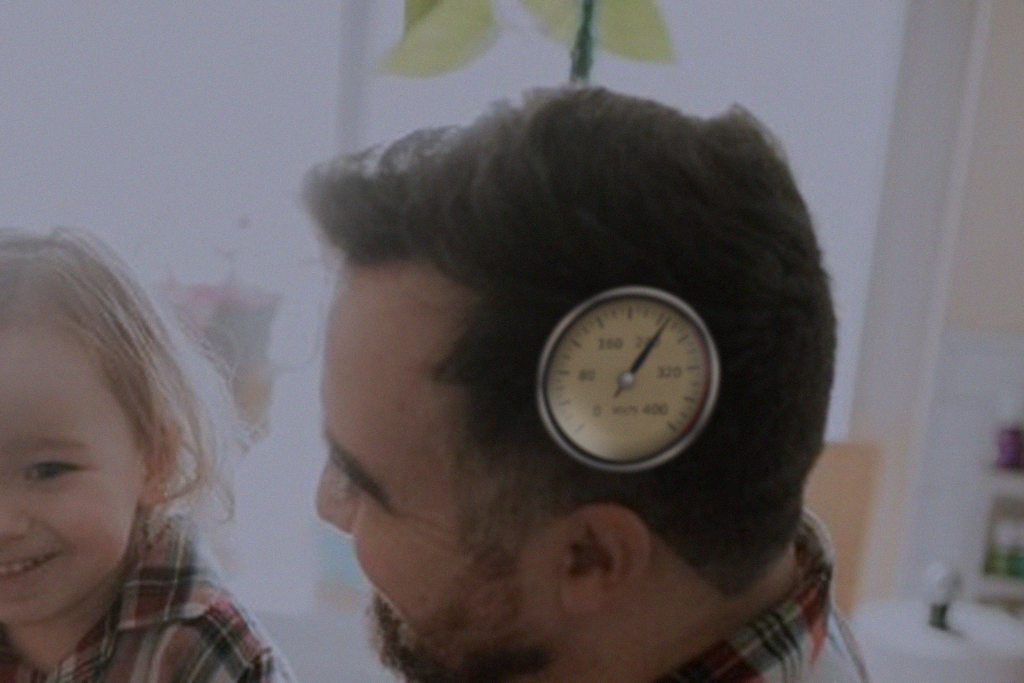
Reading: 250 V
